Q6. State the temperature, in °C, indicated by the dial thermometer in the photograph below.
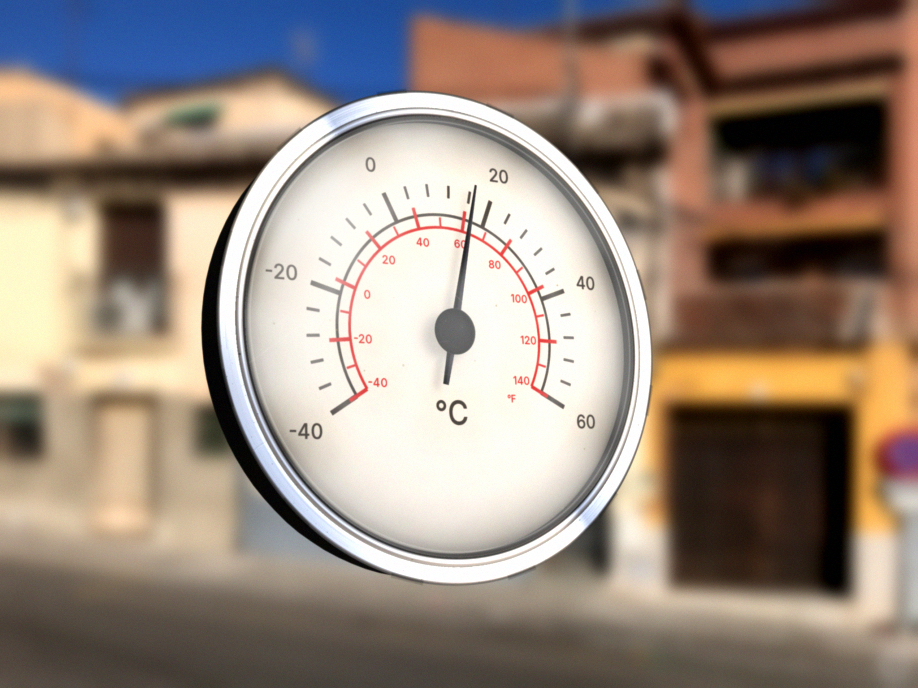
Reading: 16 °C
